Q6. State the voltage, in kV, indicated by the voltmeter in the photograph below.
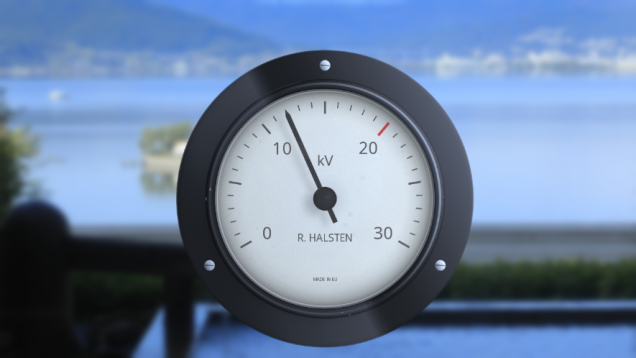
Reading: 12 kV
